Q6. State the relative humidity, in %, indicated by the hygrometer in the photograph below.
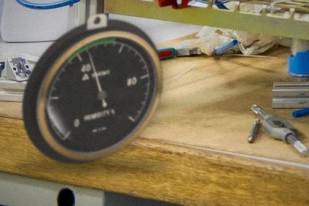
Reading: 44 %
